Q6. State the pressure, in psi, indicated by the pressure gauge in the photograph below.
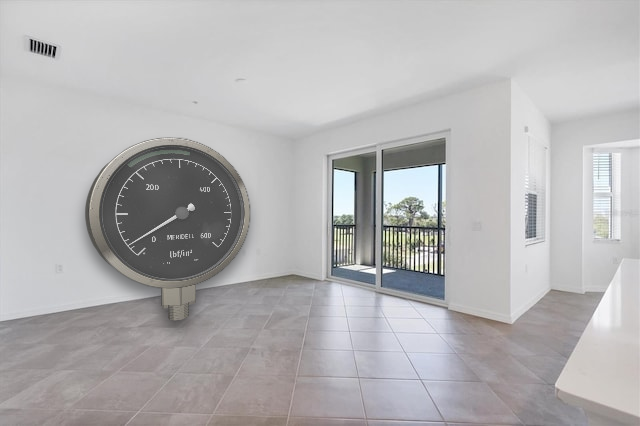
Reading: 30 psi
